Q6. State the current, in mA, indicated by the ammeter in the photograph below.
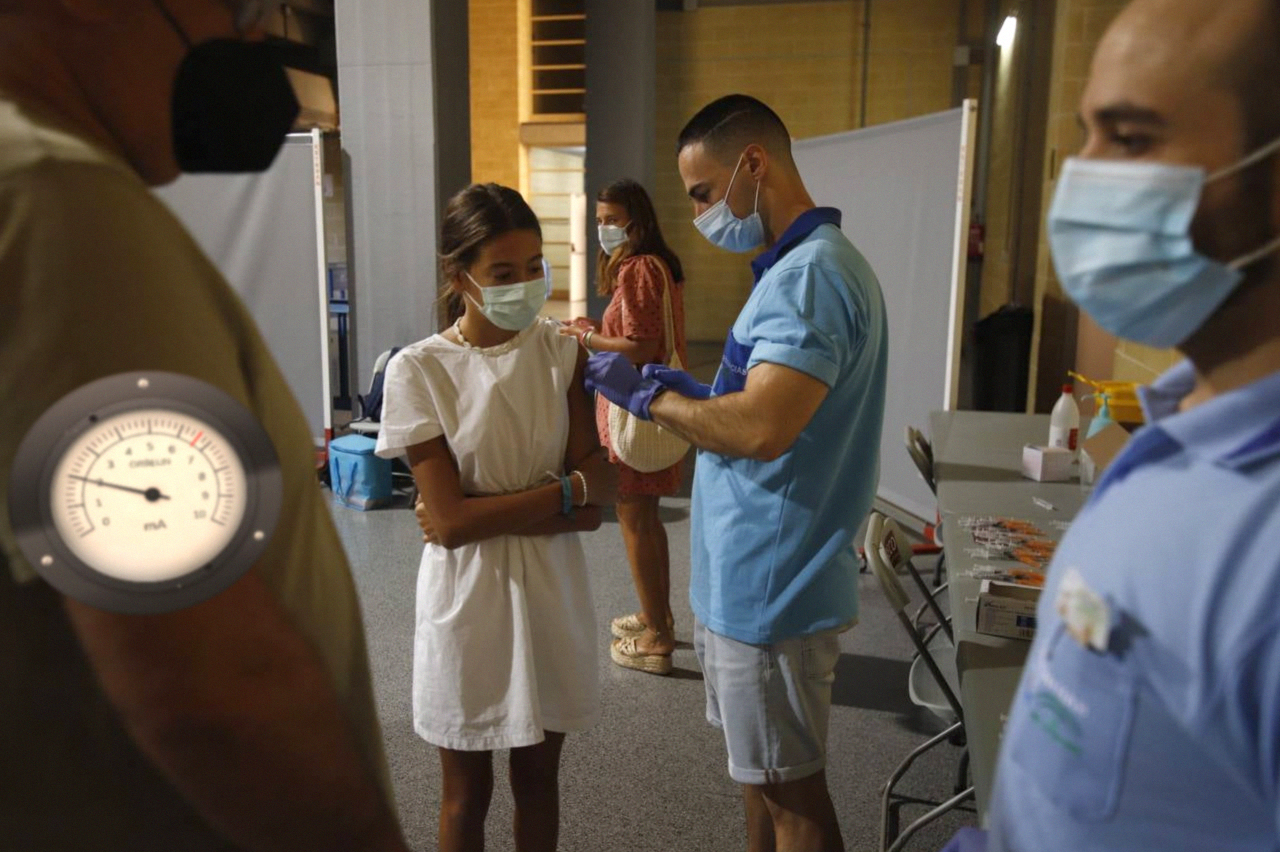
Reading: 2 mA
